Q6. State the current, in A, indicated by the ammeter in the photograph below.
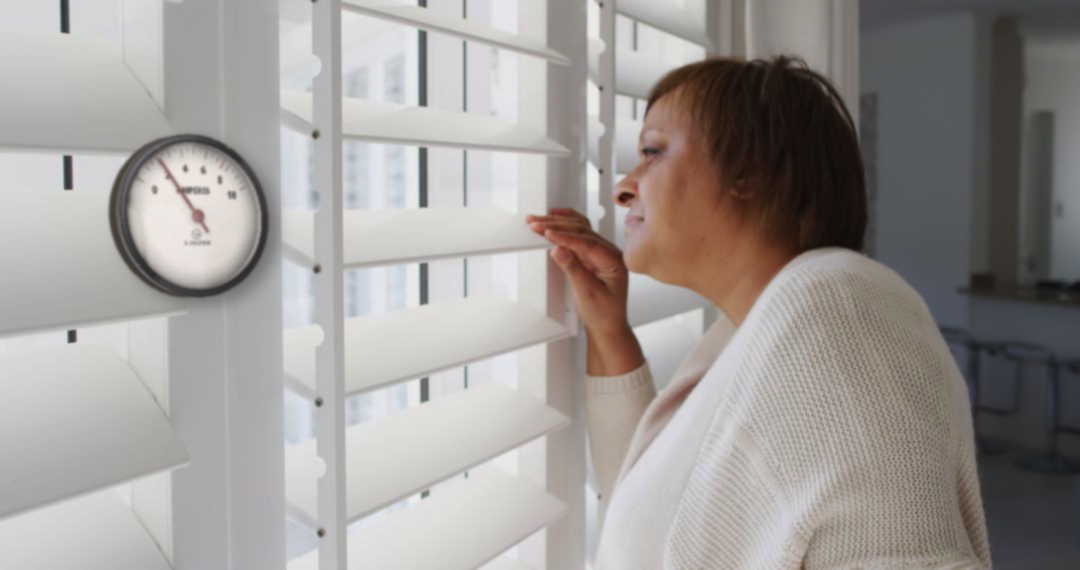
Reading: 2 A
